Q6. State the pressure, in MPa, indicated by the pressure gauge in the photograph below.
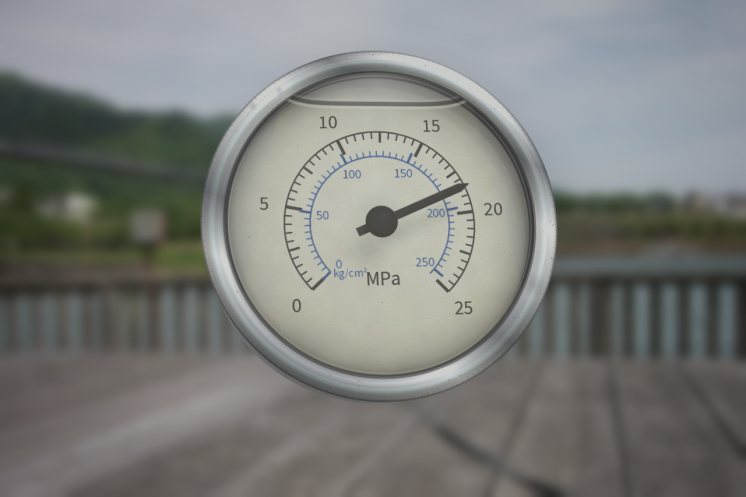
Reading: 18.5 MPa
